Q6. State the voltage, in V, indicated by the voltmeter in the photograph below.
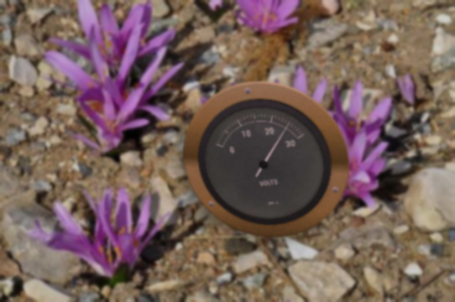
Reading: 25 V
